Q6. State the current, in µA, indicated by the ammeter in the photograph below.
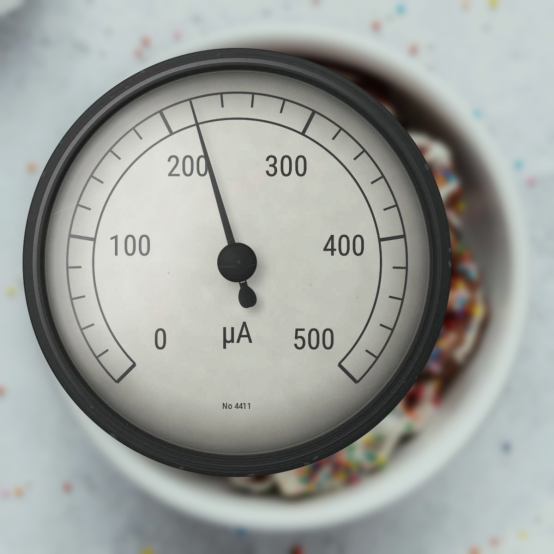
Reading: 220 µA
